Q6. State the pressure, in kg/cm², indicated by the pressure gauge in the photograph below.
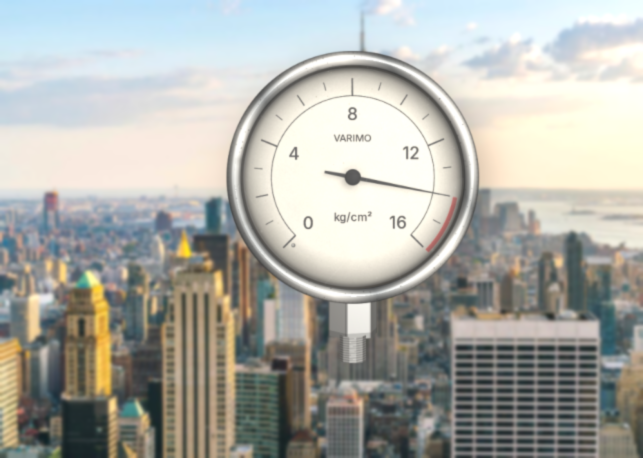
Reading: 14 kg/cm²
